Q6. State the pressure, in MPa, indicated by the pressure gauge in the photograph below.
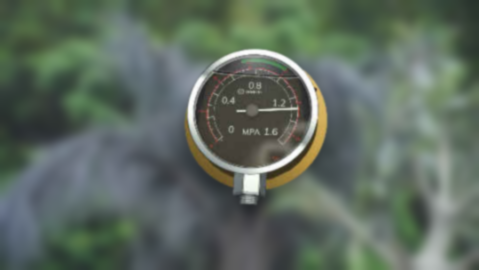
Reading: 1.3 MPa
